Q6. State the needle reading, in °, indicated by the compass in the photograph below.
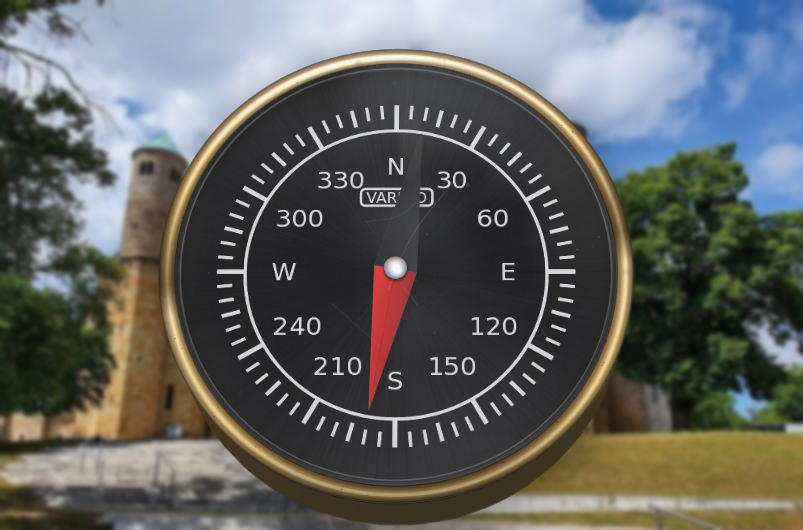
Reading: 190 °
